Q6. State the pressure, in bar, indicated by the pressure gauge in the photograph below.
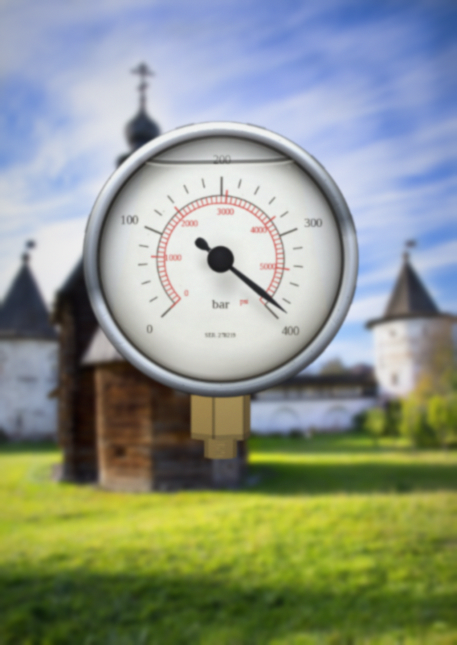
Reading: 390 bar
